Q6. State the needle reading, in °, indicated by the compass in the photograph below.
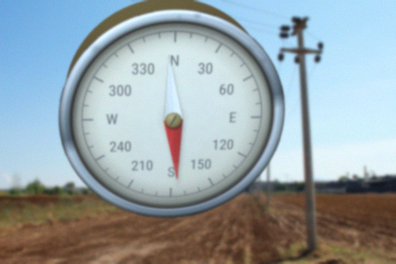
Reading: 175 °
